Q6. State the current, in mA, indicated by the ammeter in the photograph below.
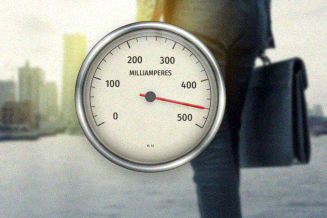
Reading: 460 mA
